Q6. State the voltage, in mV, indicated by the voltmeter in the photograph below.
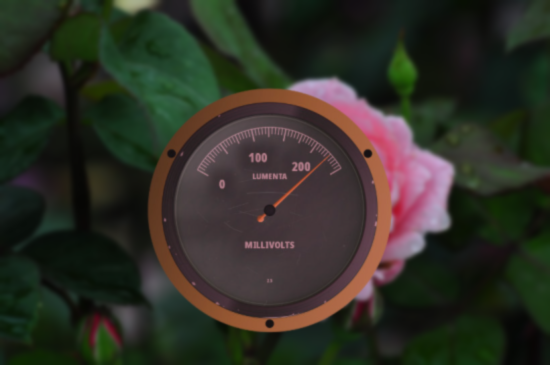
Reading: 225 mV
